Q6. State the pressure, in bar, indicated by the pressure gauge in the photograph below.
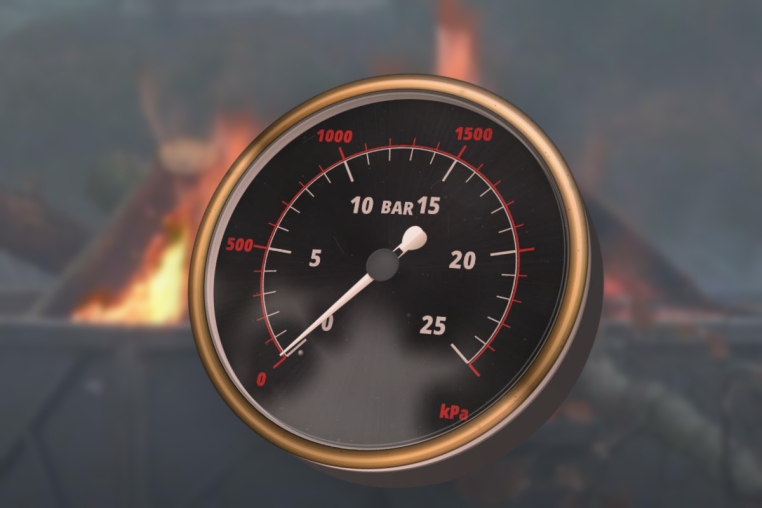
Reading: 0 bar
